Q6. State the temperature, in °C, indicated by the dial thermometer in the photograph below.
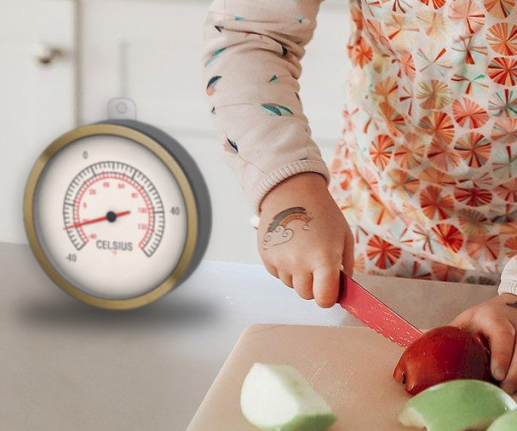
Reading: -30 °C
